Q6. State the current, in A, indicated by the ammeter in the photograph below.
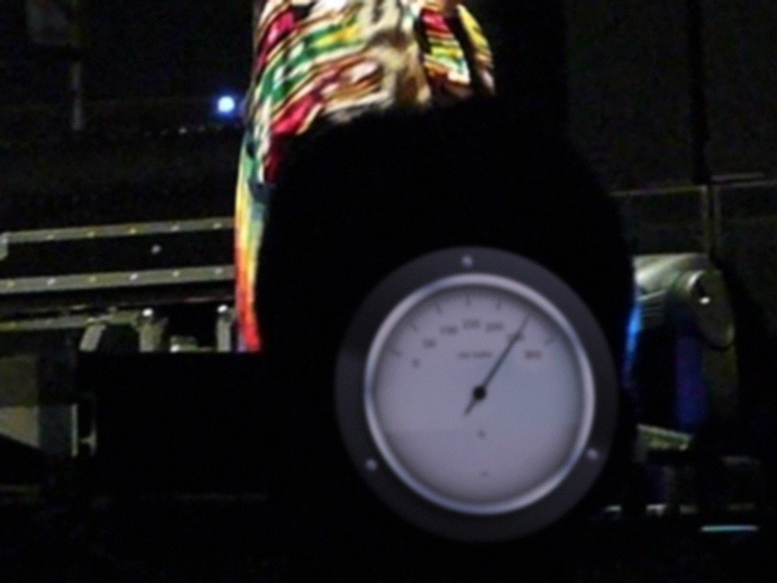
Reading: 250 A
